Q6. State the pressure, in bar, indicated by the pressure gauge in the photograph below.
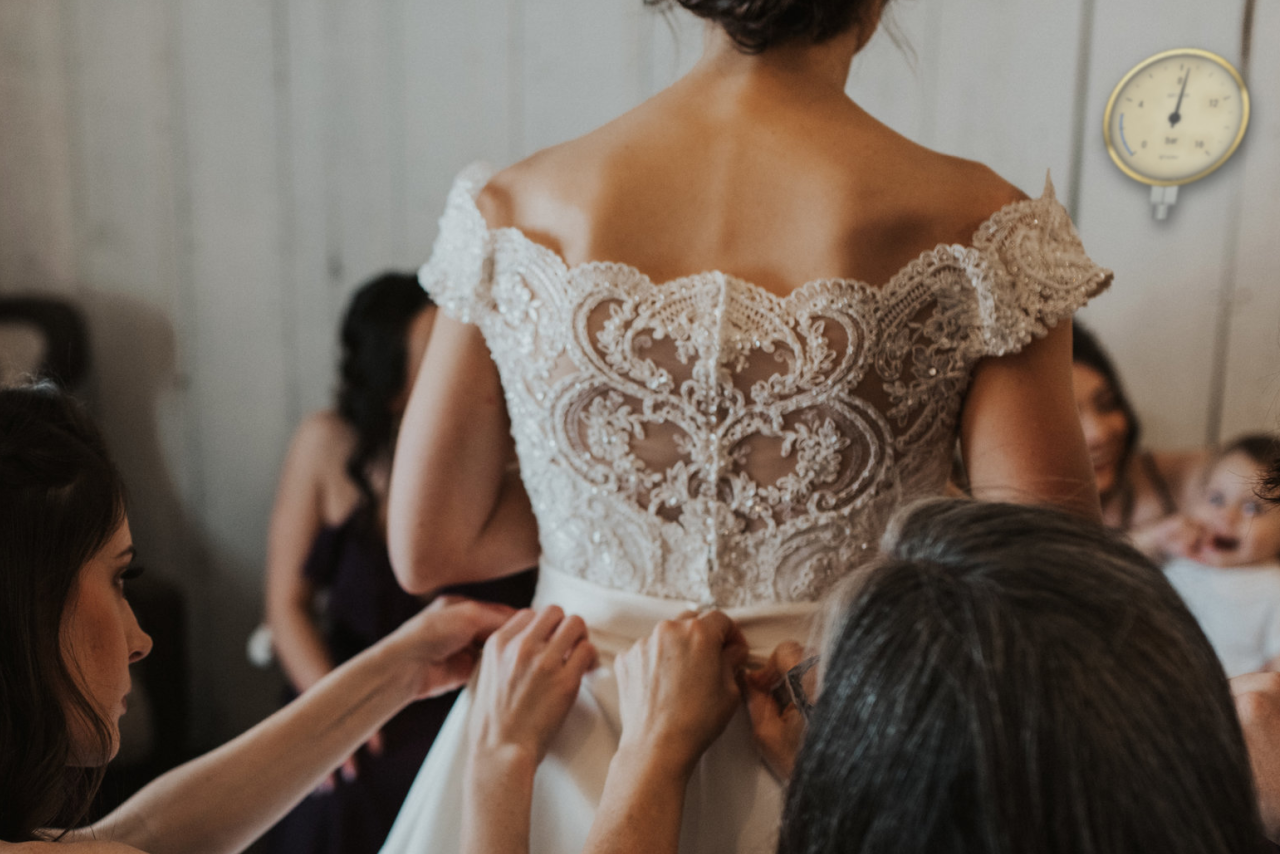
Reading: 8.5 bar
